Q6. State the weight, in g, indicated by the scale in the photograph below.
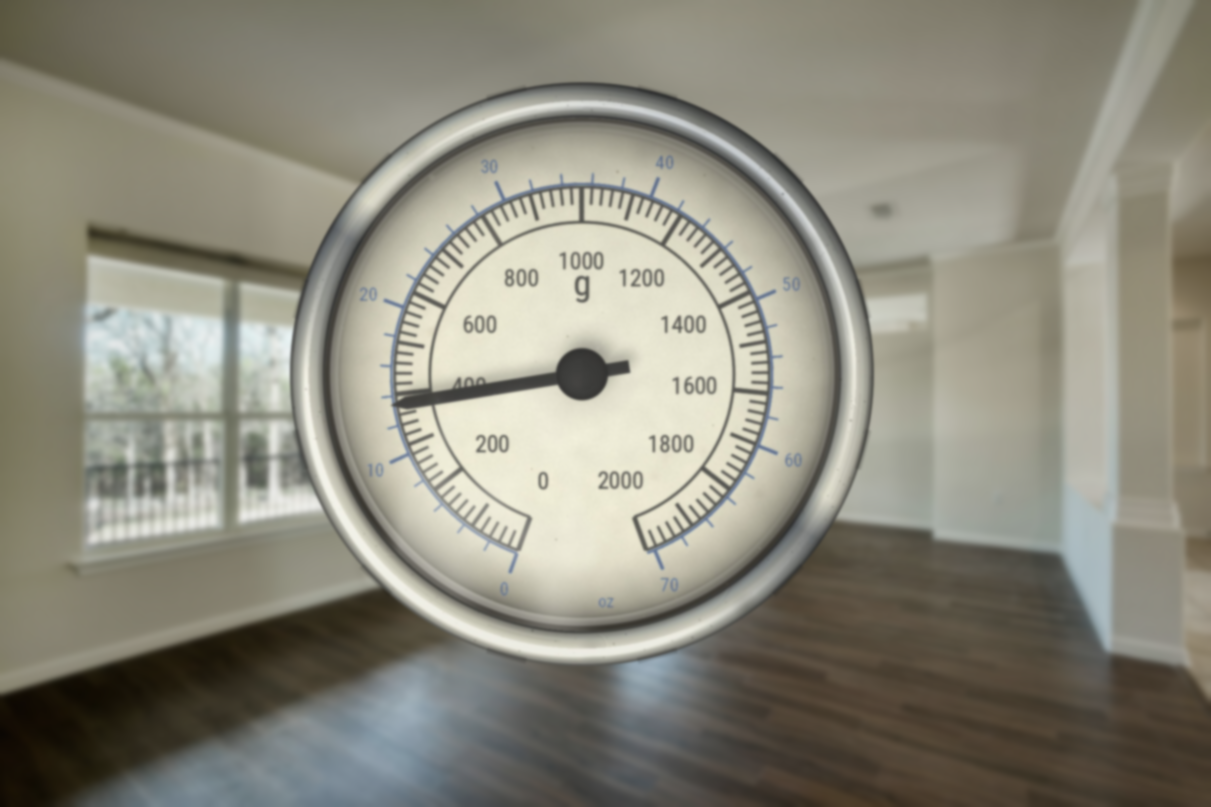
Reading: 380 g
